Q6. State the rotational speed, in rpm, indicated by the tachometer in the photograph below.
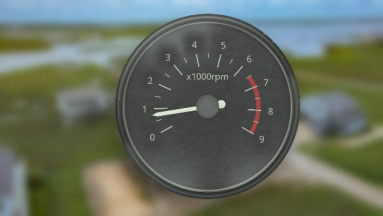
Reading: 750 rpm
